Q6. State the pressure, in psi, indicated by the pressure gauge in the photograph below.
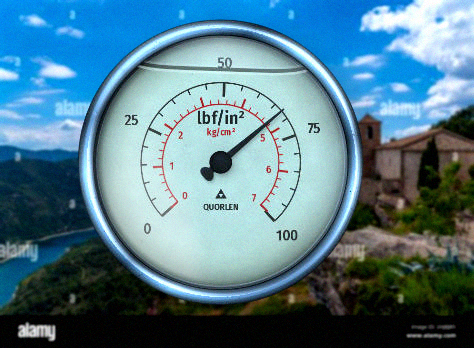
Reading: 67.5 psi
